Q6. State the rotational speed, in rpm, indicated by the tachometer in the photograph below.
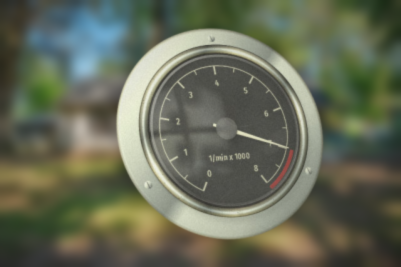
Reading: 7000 rpm
